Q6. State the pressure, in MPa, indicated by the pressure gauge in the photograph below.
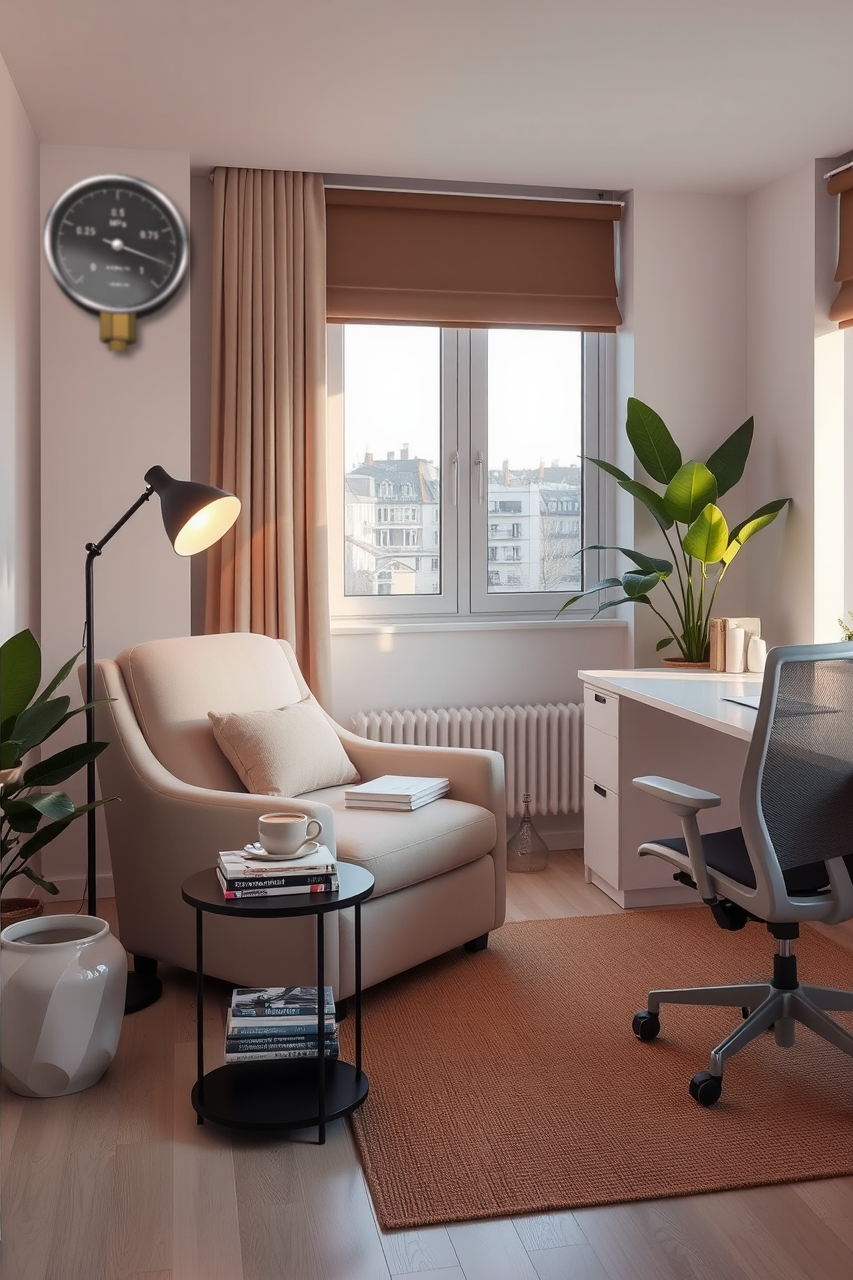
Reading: 0.9 MPa
